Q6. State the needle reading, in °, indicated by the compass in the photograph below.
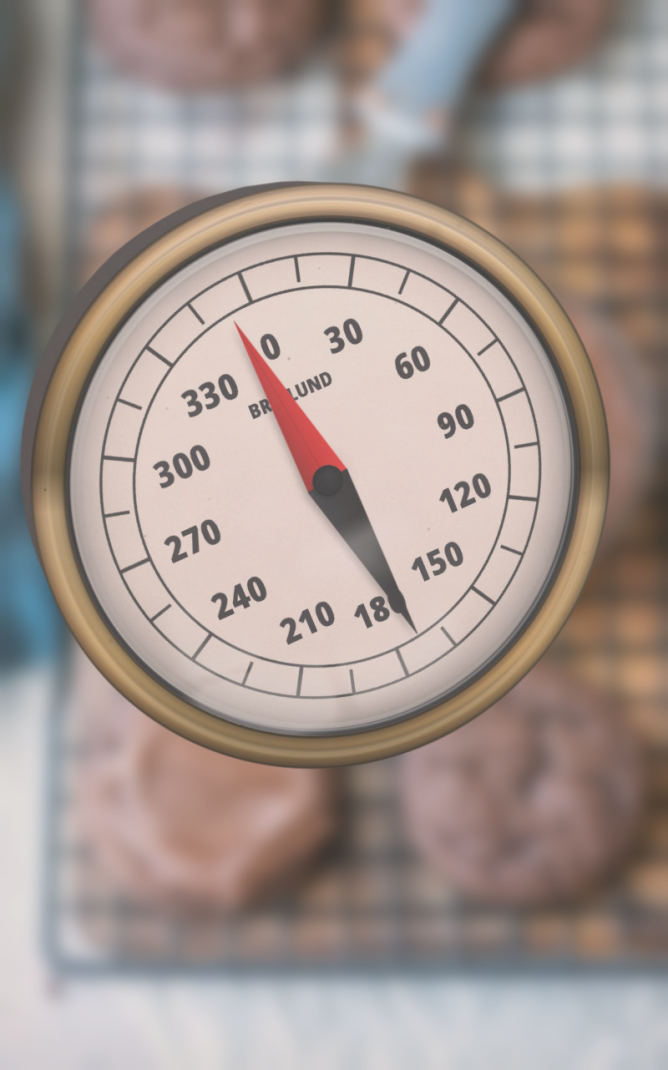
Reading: 352.5 °
